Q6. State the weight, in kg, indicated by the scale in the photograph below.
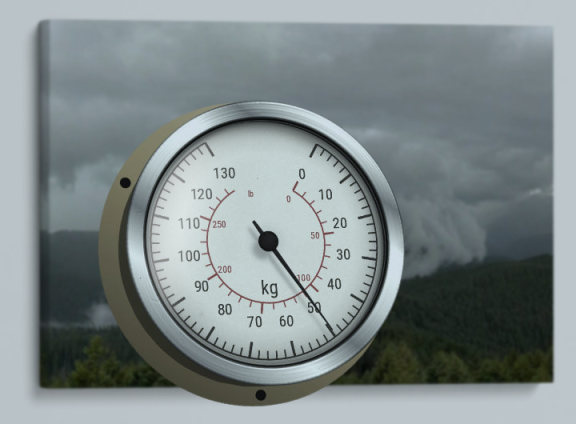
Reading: 50 kg
